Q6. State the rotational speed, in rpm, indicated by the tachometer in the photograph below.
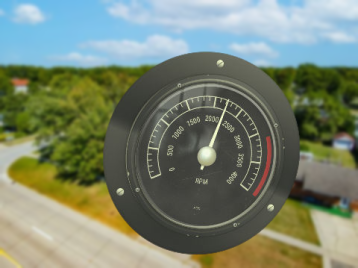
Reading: 2200 rpm
